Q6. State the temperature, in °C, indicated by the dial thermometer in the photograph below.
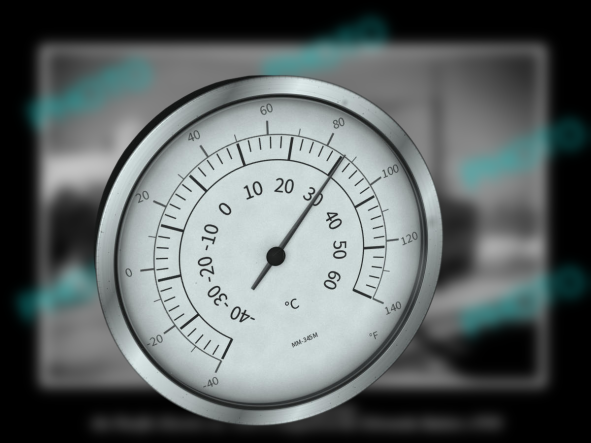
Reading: 30 °C
